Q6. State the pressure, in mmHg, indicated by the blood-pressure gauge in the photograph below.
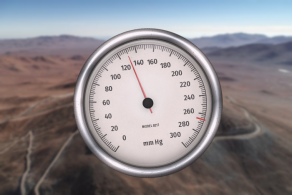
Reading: 130 mmHg
